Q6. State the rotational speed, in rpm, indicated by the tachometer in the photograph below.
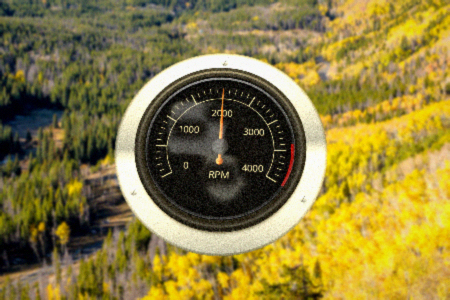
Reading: 2000 rpm
